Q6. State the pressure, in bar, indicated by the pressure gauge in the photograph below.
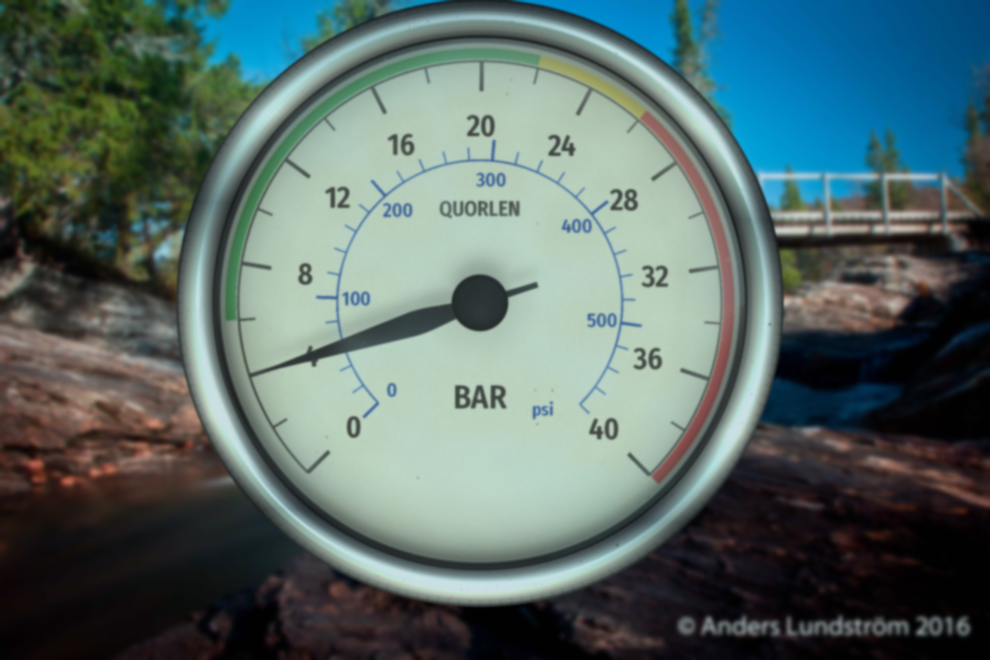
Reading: 4 bar
